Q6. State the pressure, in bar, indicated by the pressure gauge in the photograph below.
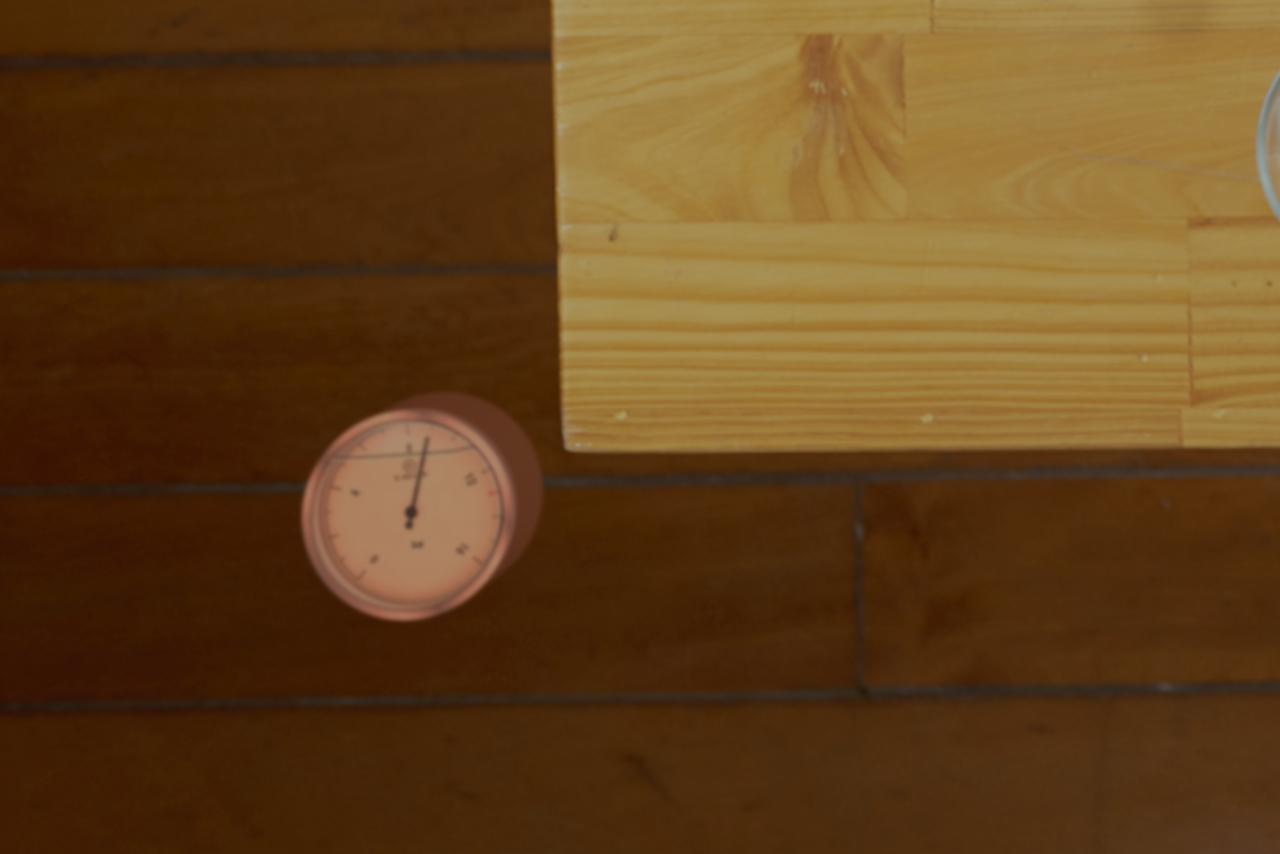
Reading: 9 bar
